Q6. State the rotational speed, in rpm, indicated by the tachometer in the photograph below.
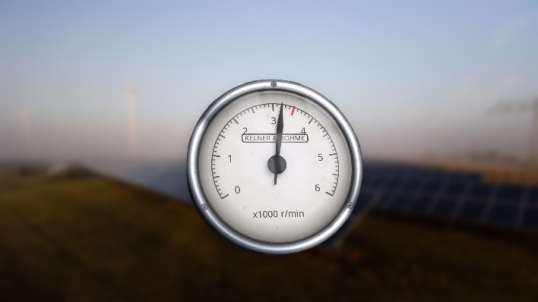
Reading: 3200 rpm
